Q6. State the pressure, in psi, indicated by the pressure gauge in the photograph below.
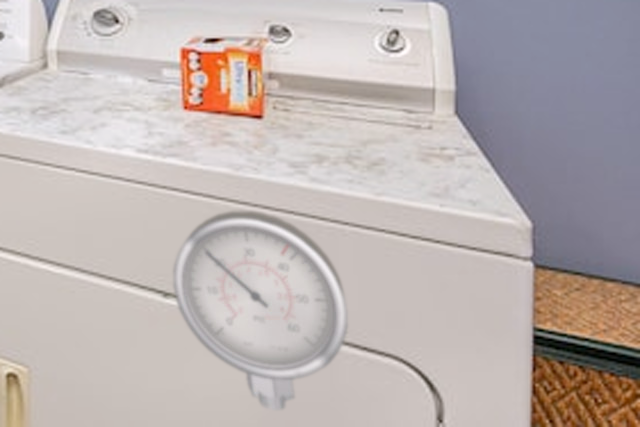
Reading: 20 psi
